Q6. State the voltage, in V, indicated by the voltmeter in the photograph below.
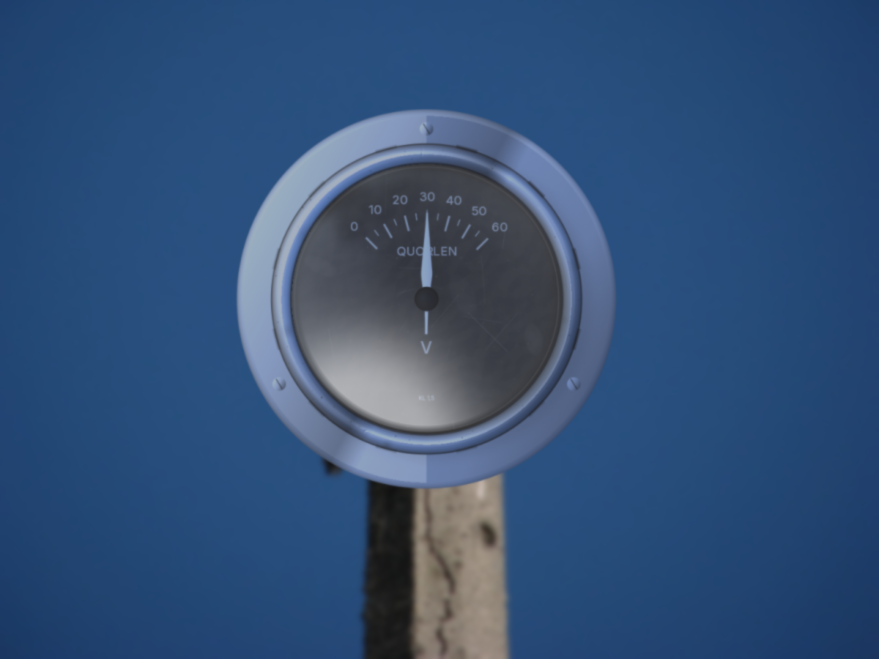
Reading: 30 V
